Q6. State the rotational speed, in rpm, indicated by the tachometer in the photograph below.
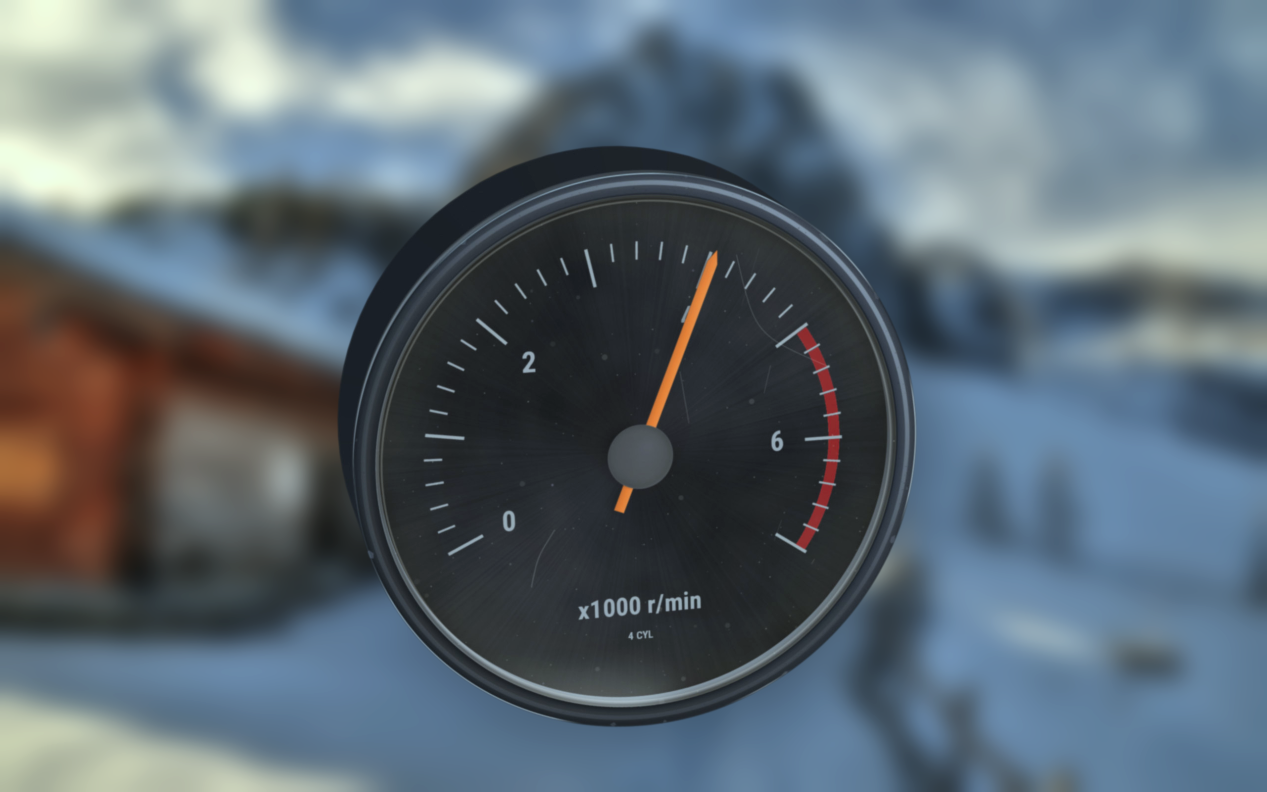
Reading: 4000 rpm
